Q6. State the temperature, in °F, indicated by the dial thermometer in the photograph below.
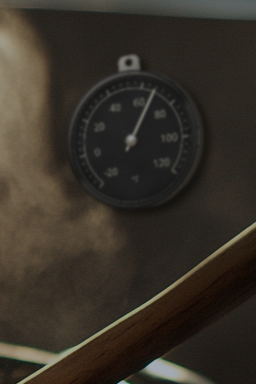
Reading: 68 °F
